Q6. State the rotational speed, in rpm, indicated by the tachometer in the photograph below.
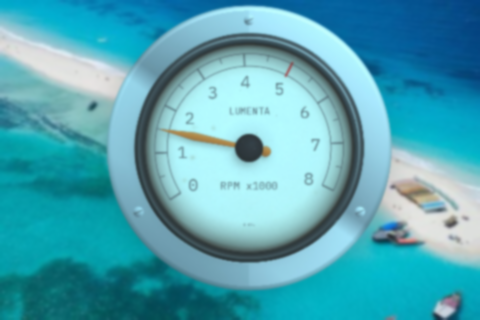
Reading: 1500 rpm
